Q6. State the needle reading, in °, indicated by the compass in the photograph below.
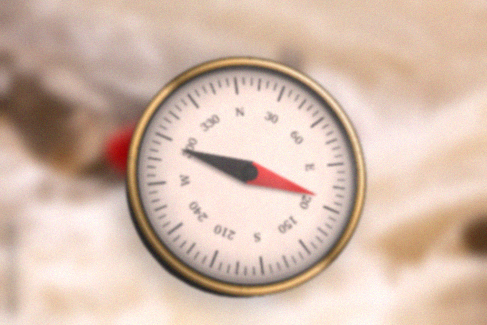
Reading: 115 °
